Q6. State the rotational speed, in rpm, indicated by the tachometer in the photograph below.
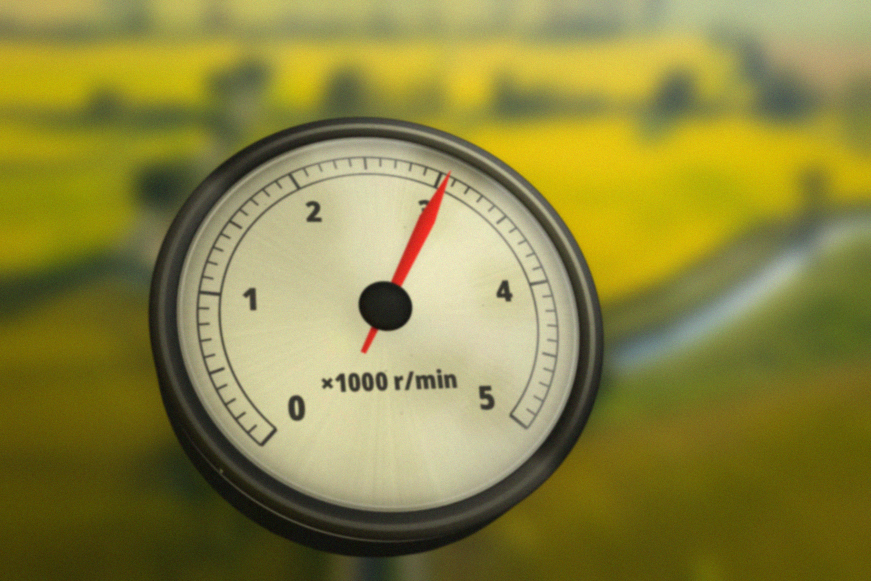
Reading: 3050 rpm
